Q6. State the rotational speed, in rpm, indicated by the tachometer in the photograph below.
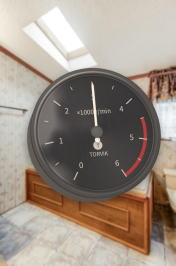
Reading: 3000 rpm
